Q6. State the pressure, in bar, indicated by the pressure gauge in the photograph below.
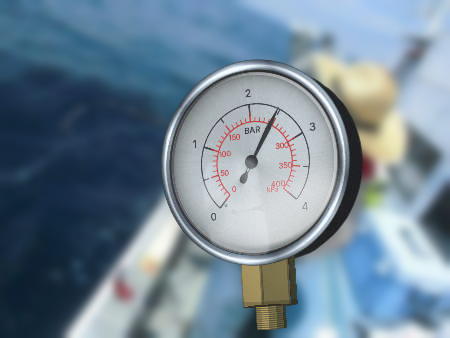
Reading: 2.5 bar
